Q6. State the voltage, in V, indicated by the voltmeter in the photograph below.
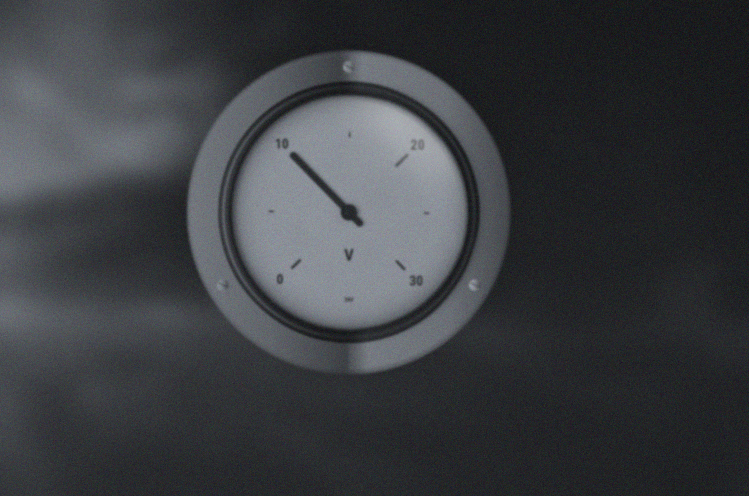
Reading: 10 V
